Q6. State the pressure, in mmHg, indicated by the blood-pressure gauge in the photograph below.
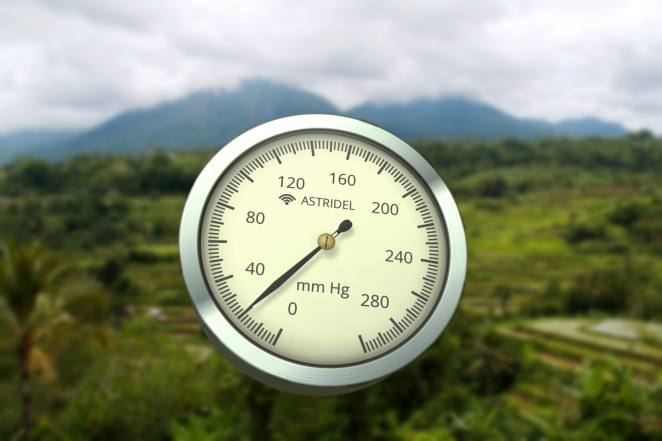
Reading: 20 mmHg
